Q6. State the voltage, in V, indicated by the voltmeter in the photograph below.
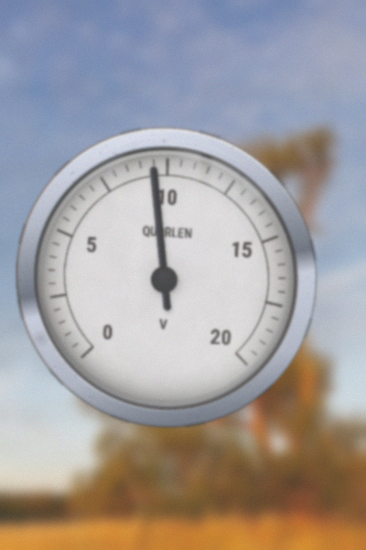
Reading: 9.5 V
